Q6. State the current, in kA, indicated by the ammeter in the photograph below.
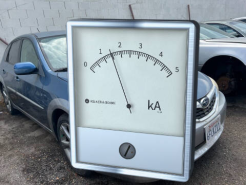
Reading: 1.5 kA
